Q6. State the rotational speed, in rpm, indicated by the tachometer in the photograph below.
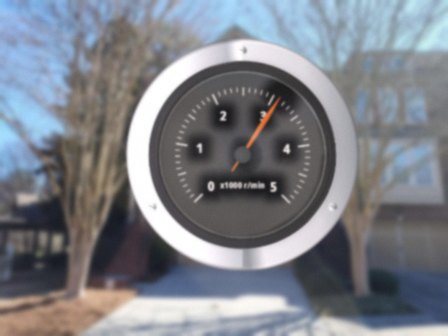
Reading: 3100 rpm
